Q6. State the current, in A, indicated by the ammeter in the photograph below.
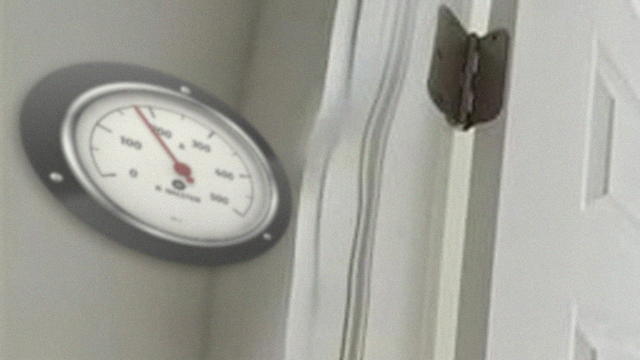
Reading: 175 A
